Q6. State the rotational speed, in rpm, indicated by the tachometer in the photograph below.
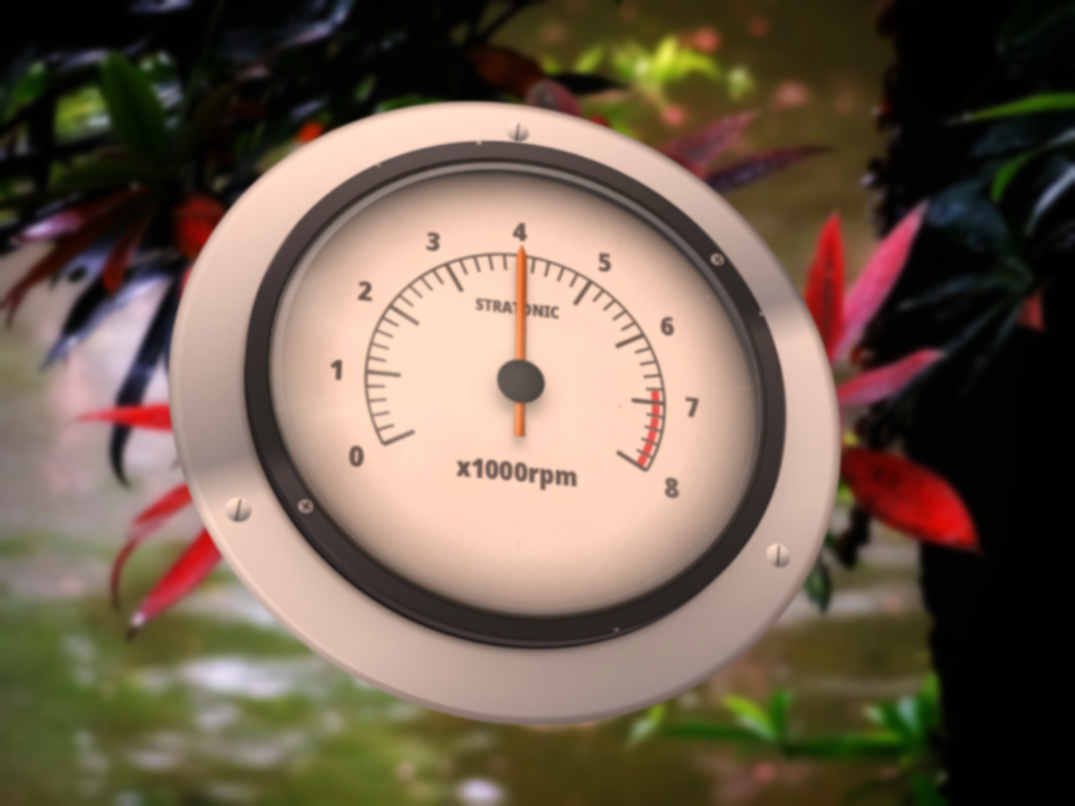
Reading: 4000 rpm
